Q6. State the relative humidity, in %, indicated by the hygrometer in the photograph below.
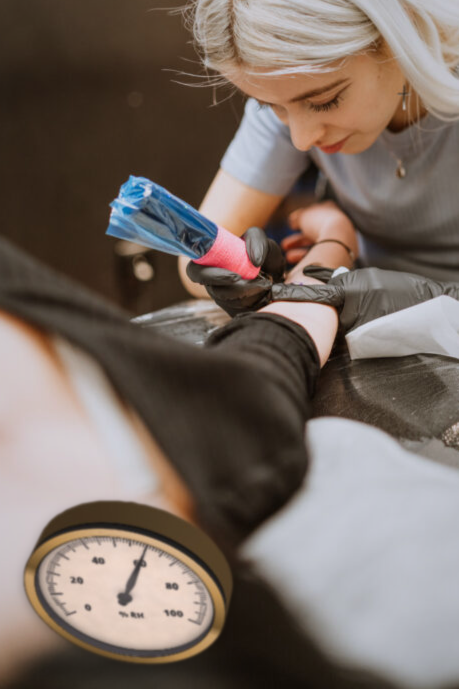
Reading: 60 %
